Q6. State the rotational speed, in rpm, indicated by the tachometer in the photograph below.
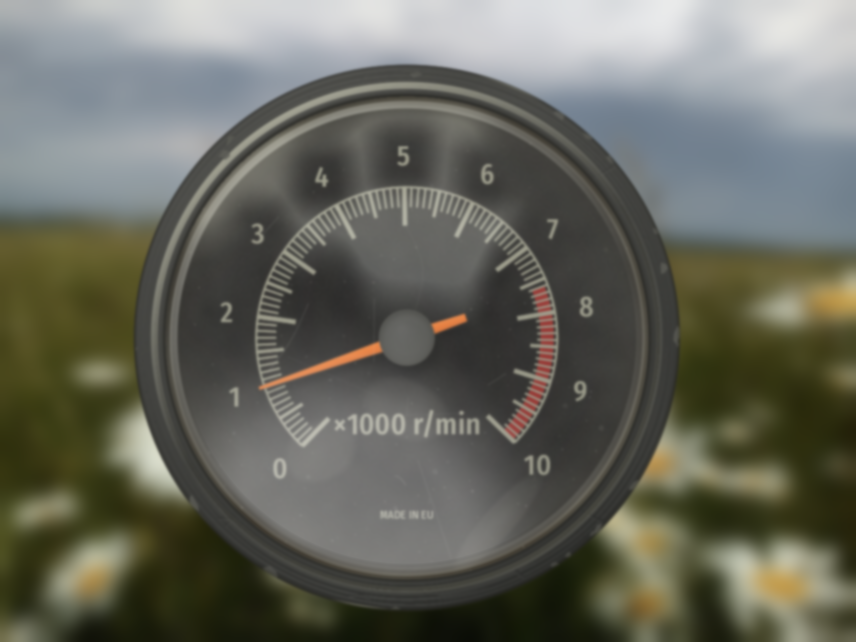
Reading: 1000 rpm
